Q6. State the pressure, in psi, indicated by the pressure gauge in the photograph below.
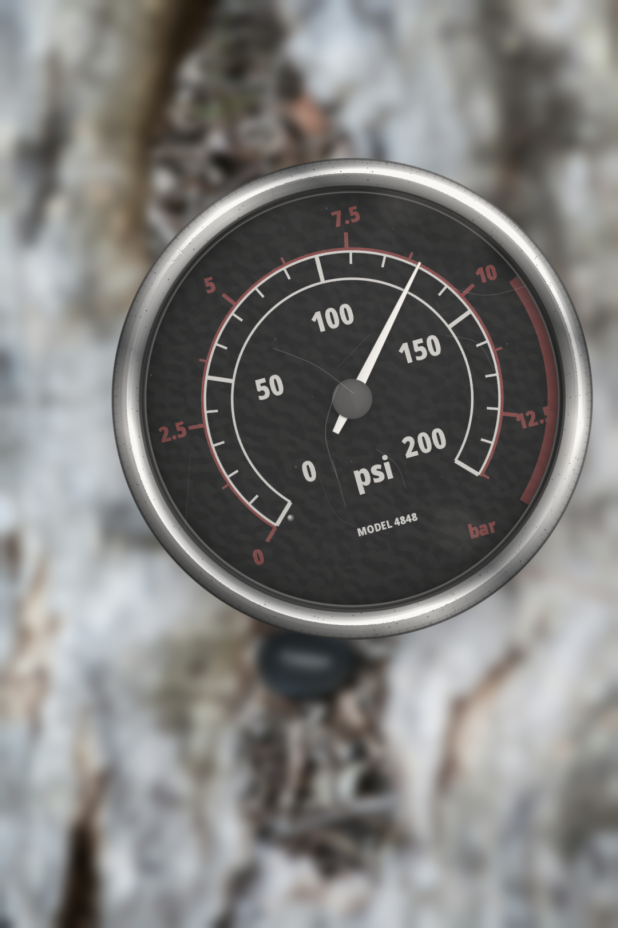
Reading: 130 psi
